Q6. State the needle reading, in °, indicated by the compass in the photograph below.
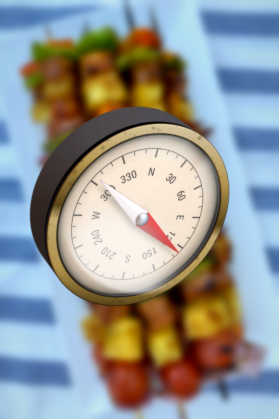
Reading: 125 °
